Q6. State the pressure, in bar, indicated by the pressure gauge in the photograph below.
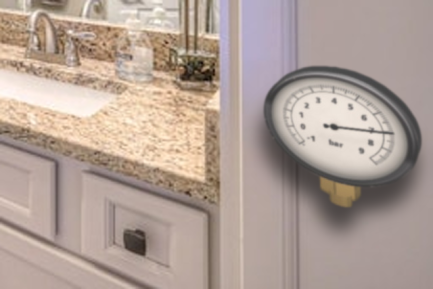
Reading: 7 bar
